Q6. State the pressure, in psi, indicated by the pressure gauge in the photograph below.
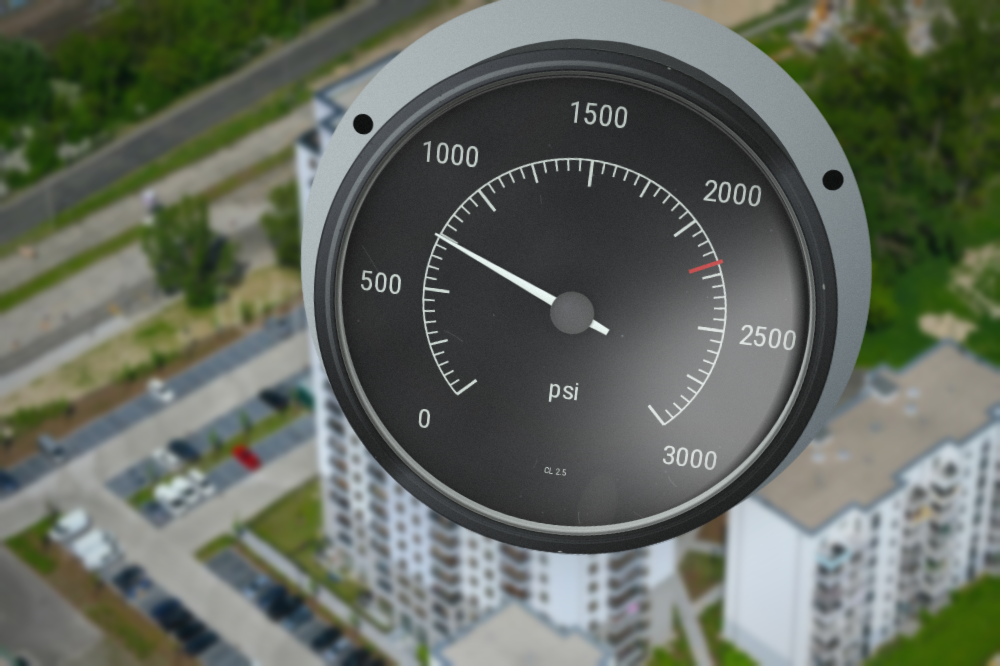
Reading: 750 psi
